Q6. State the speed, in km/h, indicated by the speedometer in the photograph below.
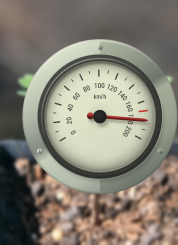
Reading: 180 km/h
